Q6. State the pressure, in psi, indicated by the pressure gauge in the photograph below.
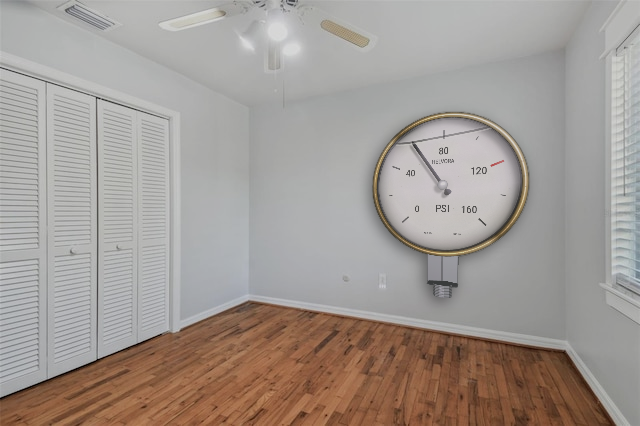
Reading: 60 psi
